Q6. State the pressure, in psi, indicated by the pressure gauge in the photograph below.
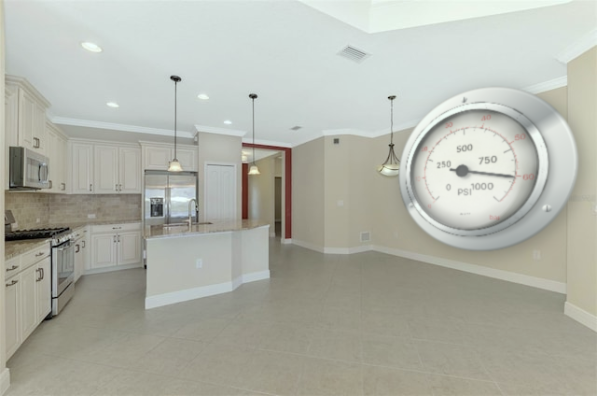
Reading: 875 psi
